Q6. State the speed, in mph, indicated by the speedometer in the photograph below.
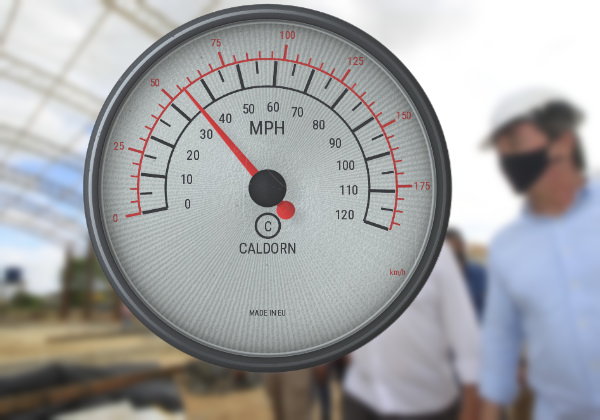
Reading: 35 mph
